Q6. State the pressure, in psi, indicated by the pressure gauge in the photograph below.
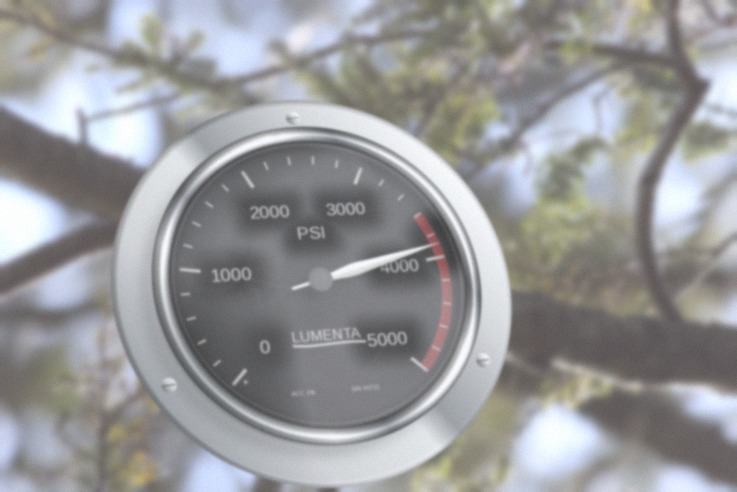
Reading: 3900 psi
